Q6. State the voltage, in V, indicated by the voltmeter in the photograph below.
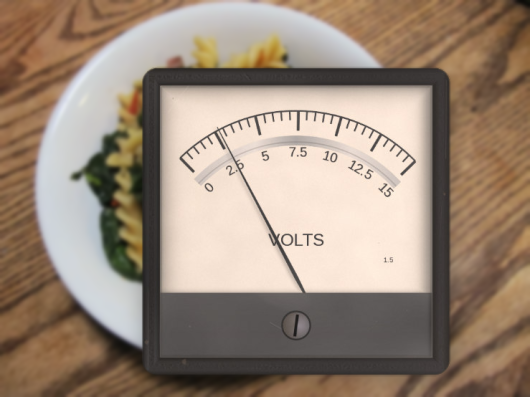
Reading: 2.75 V
